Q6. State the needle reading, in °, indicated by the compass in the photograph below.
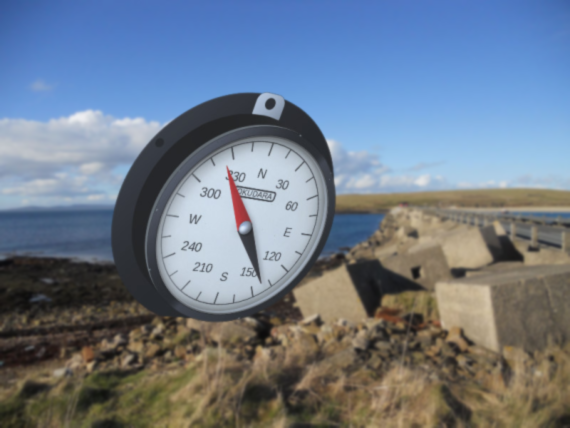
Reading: 322.5 °
